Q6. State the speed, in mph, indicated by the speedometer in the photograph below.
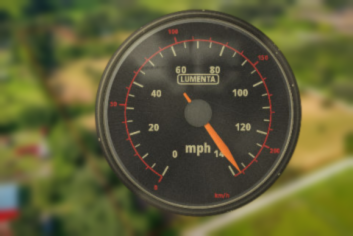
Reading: 137.5 mph
